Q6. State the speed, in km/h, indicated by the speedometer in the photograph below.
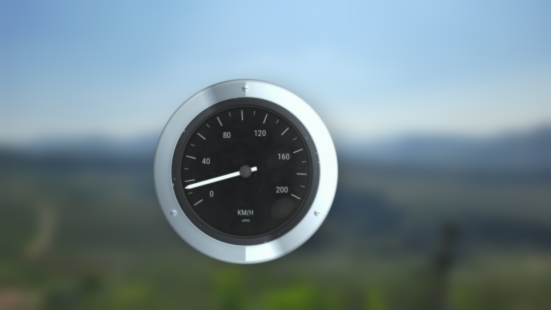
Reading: 15 km/h
